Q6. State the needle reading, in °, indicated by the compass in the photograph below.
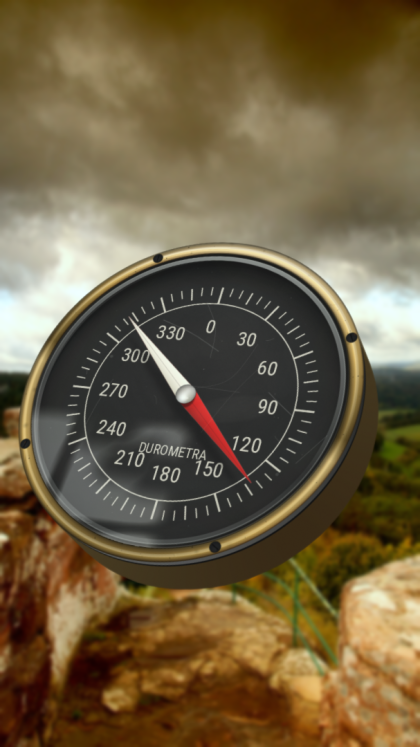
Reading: 132.5 °
